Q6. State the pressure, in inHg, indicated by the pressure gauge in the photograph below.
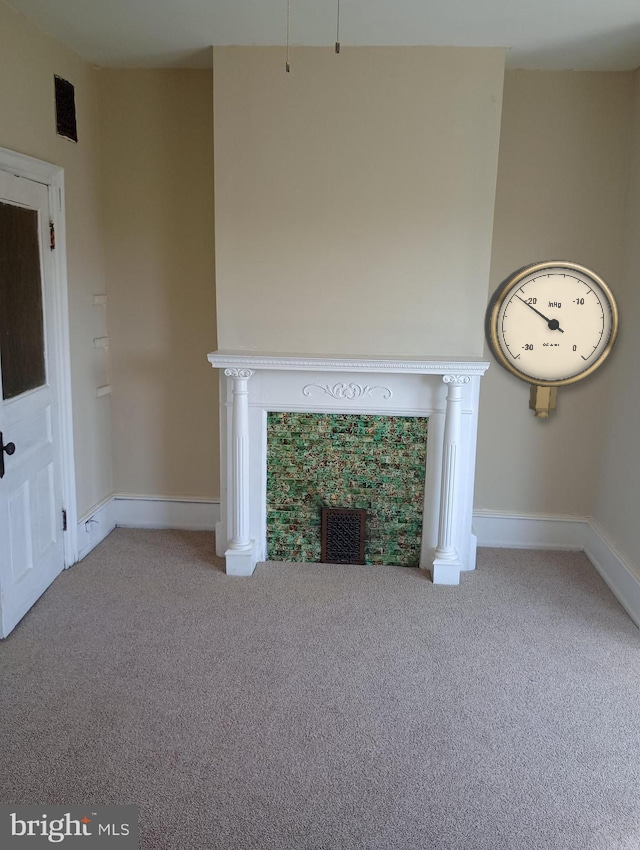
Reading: -21 inHg
